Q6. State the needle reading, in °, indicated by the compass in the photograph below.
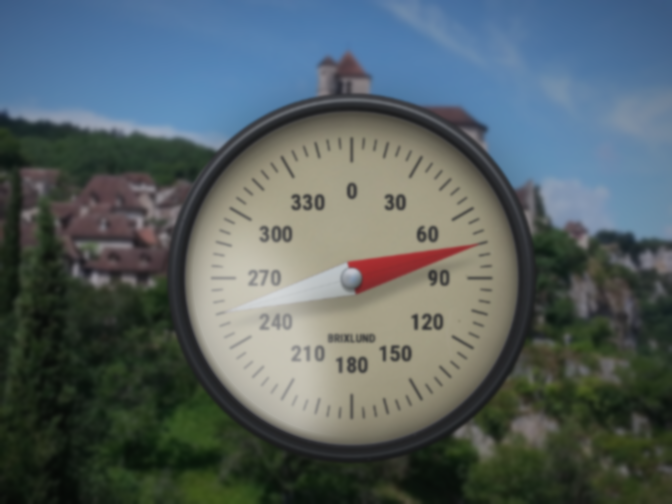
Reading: 75 °
